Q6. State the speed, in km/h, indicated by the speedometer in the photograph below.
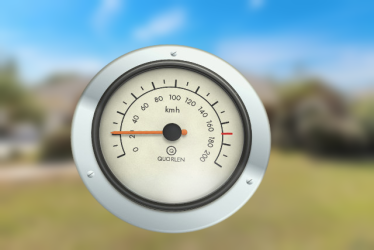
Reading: 20 km/h
